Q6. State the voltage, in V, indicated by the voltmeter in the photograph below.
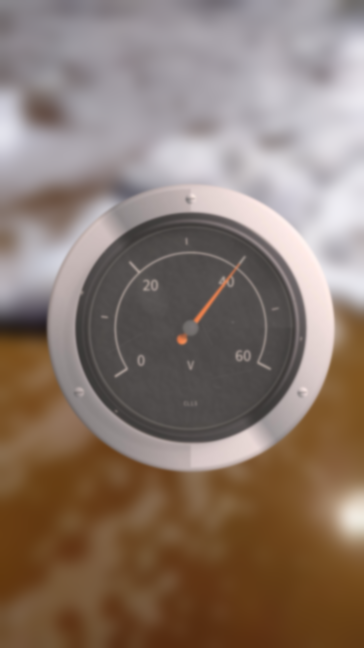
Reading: 40 V
